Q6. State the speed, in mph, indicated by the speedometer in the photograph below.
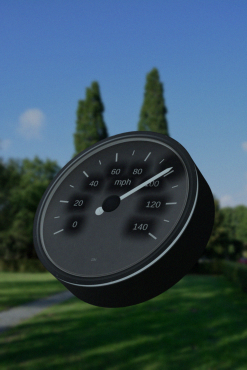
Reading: 100 mph
